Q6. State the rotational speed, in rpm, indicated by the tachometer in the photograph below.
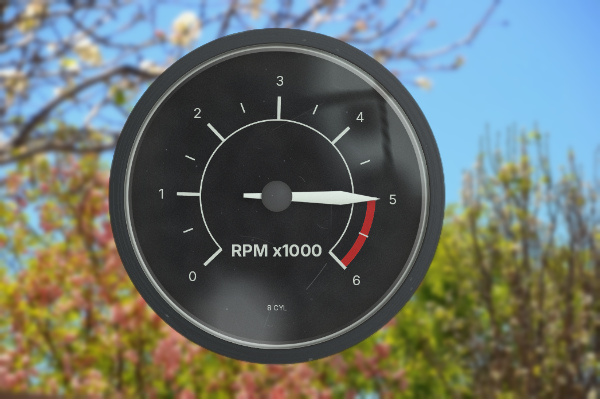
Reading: 5000 rpm
